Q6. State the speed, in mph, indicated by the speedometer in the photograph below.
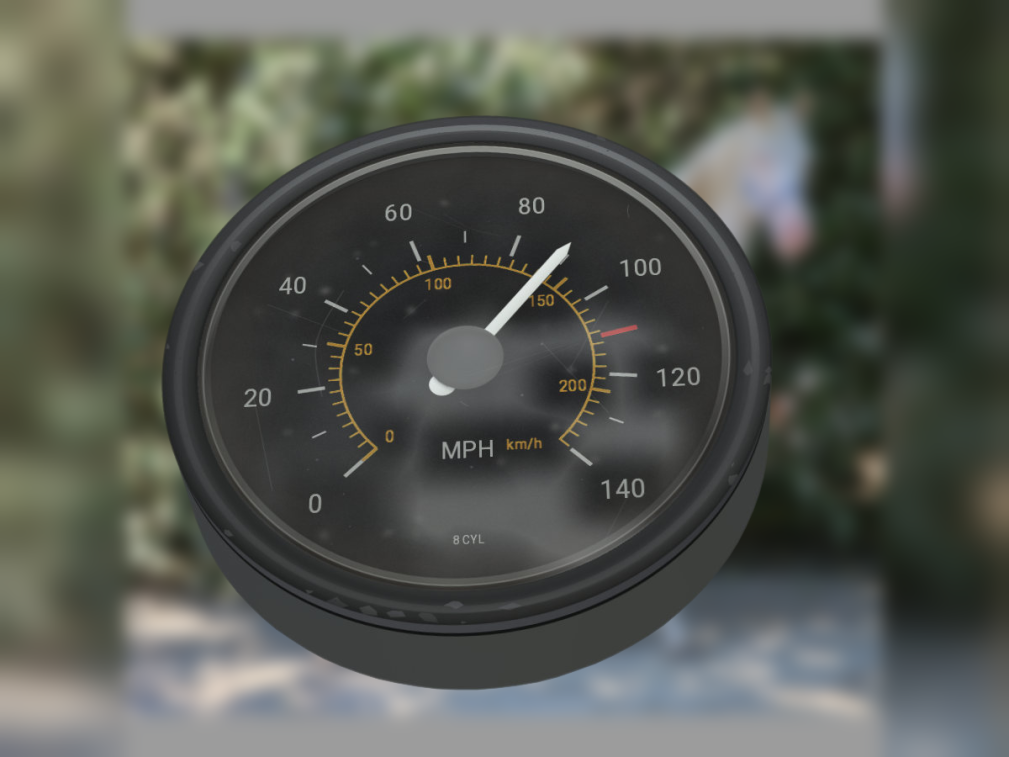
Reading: 90 mph
